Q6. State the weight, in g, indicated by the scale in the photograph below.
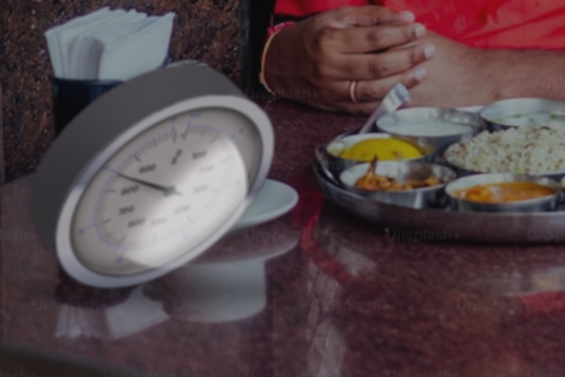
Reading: 850 g
